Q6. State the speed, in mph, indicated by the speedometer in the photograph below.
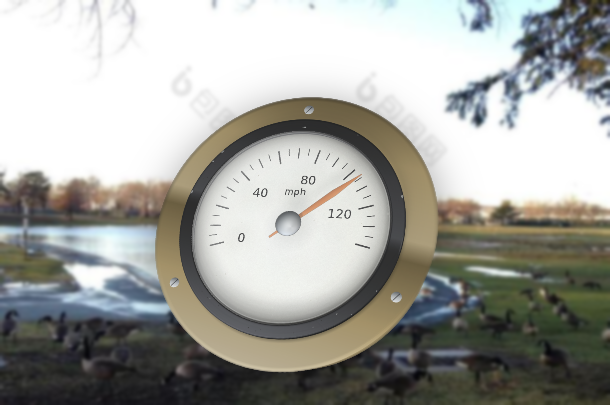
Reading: 105 mph
